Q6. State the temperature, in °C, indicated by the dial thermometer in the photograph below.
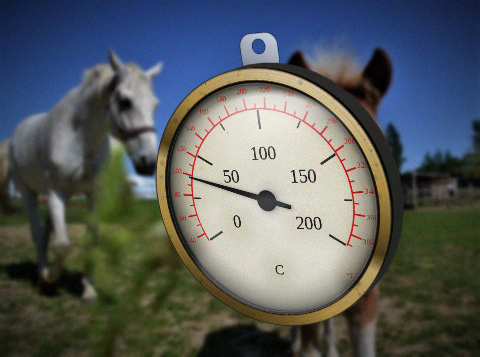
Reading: 37.5 °C
